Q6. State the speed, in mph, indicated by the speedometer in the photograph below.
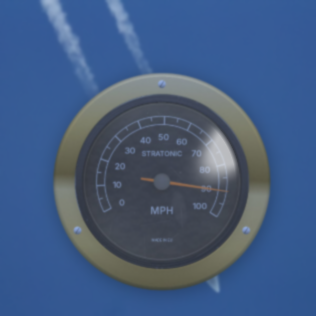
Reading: 90 mph
